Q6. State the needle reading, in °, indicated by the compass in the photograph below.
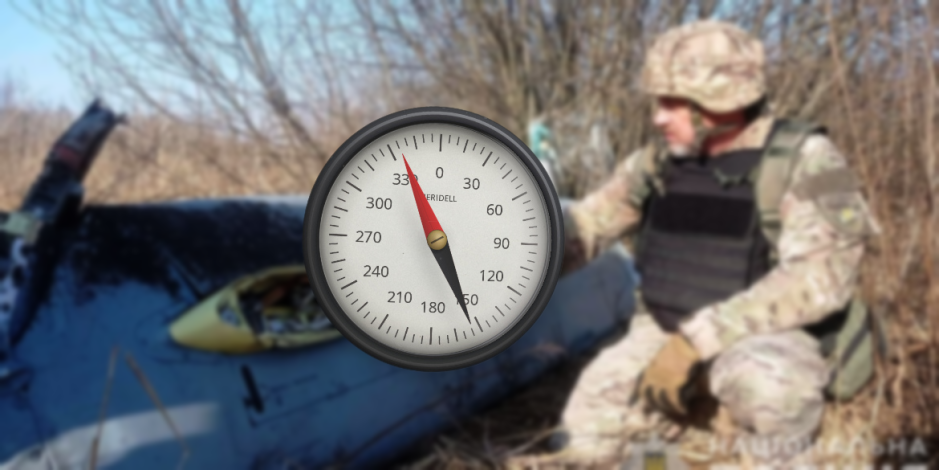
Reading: 335 °
